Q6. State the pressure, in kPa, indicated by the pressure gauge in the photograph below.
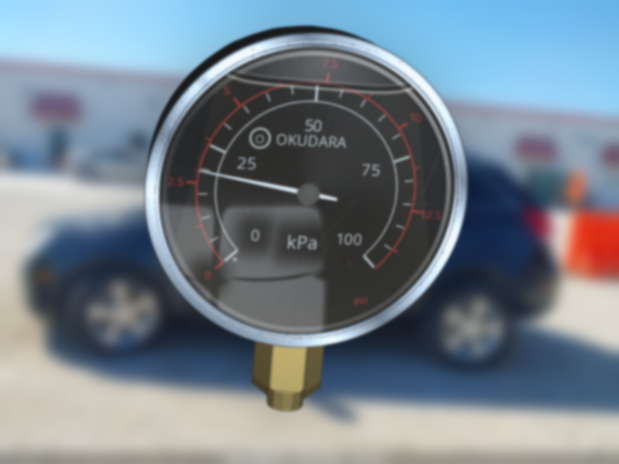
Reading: 20 kPa
